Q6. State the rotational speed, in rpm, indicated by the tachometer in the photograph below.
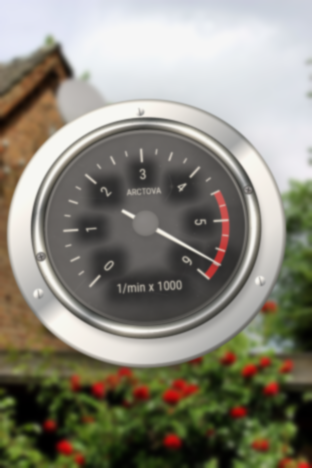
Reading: 5750 rpm
